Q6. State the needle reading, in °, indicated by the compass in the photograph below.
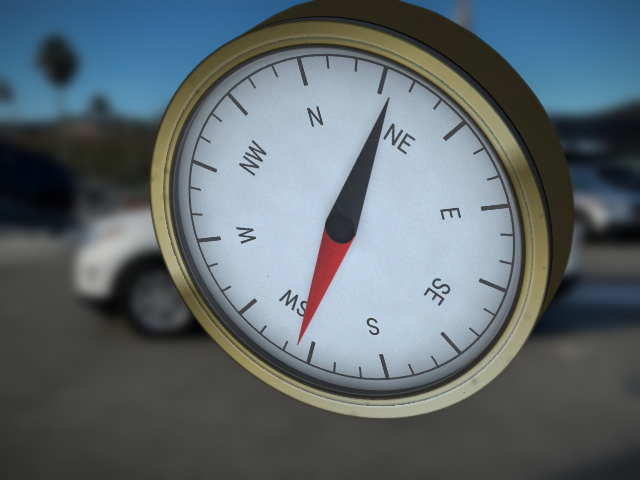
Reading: 215 °
